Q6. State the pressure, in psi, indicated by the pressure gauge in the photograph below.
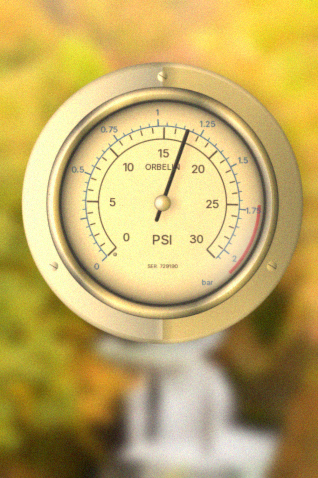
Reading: 17 psi
